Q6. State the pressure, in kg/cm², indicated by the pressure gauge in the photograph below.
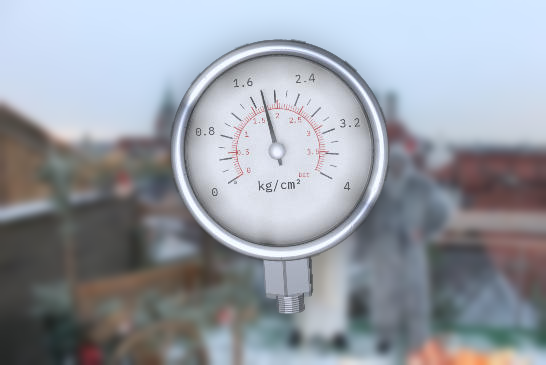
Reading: 1.8 kg/cm²
